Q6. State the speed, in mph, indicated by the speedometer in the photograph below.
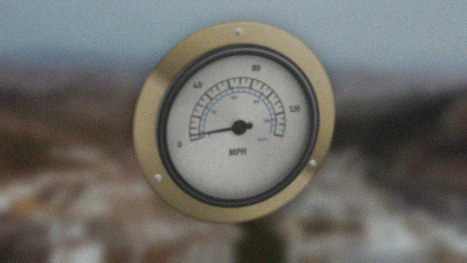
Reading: 5 mph
